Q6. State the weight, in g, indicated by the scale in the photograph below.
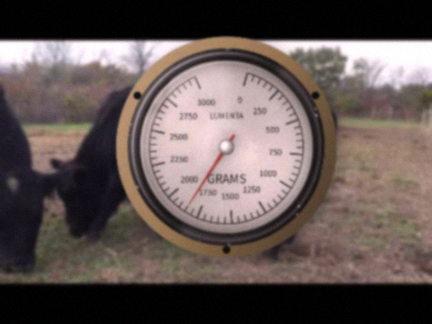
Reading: 1850 g
